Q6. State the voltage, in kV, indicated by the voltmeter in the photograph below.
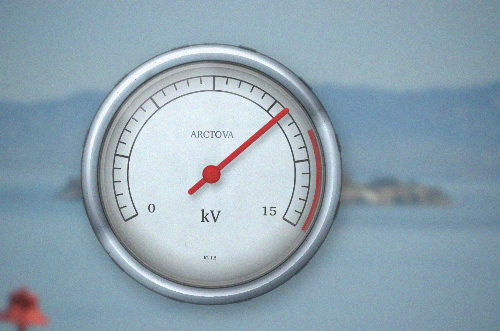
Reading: 10.5 kV
